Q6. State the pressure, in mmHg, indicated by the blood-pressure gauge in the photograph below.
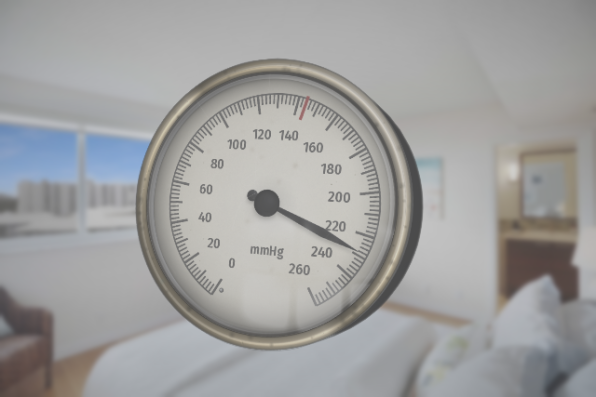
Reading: 228 mmHg
